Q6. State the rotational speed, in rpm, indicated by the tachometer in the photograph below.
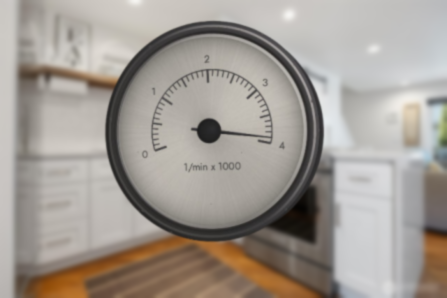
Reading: 3900 rpm
